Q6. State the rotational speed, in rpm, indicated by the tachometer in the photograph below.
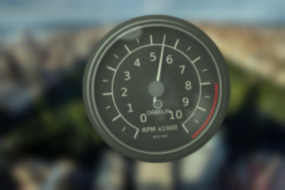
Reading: 5500 rpm
